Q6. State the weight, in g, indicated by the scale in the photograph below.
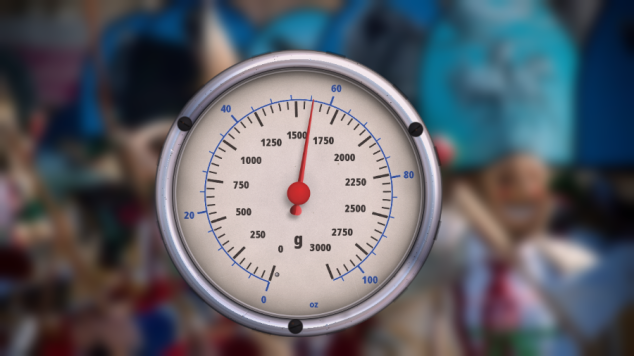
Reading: 1600 g
